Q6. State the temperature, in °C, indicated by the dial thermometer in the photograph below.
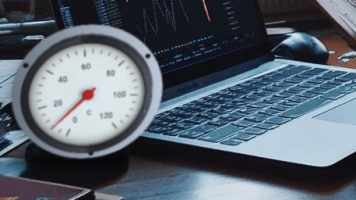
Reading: 8 °C
